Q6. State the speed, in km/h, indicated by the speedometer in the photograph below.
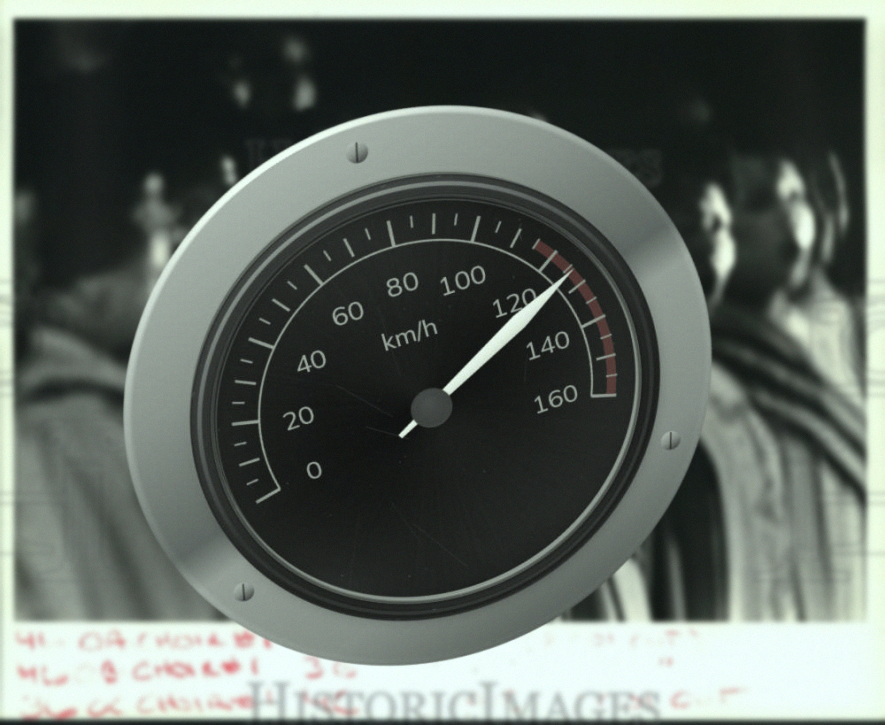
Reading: 125 km/h
